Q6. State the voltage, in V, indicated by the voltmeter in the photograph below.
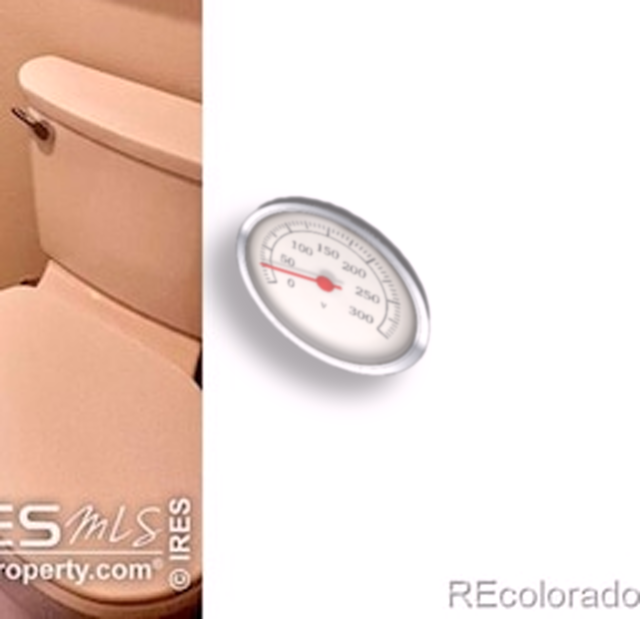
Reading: 25 V
